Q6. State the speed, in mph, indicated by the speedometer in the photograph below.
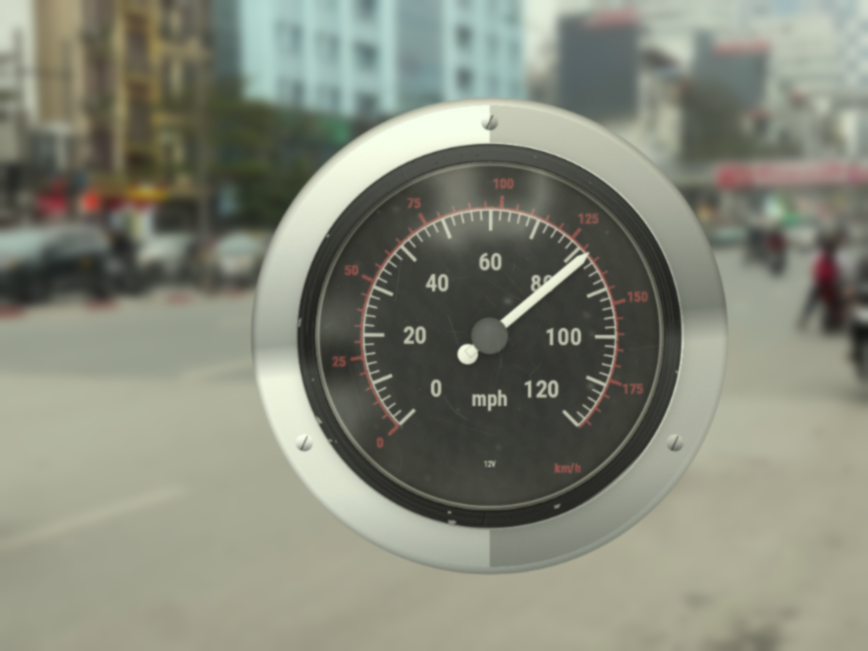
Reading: 82 mph
